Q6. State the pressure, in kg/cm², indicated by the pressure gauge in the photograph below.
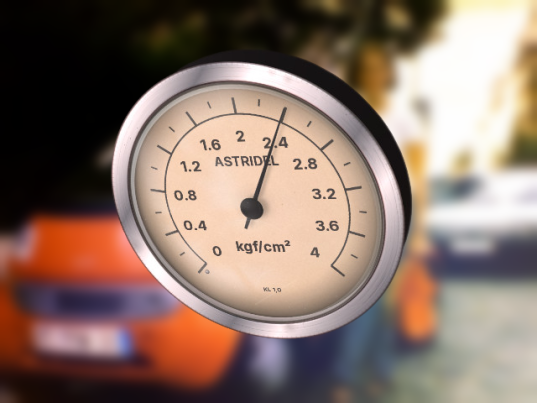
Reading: 2.4 kg/cm²
